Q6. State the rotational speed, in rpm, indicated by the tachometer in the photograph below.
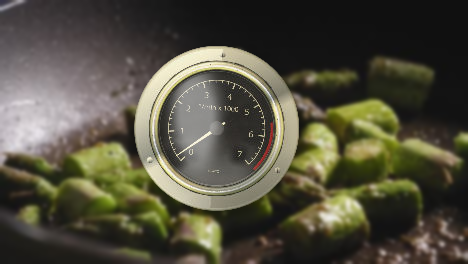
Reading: 200 rpm
